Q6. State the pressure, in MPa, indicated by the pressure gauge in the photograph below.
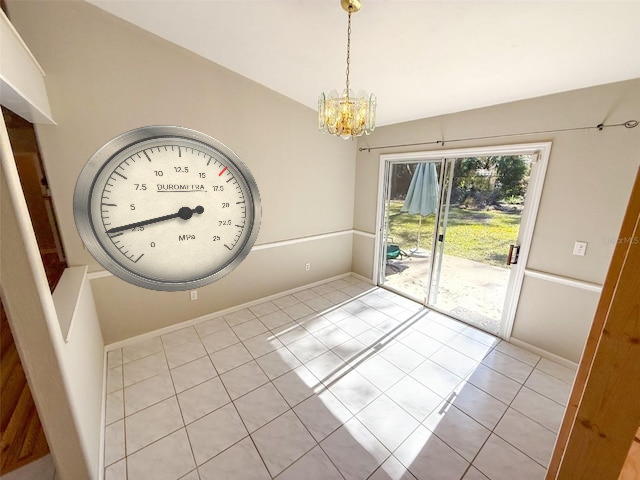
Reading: 3 MPa
